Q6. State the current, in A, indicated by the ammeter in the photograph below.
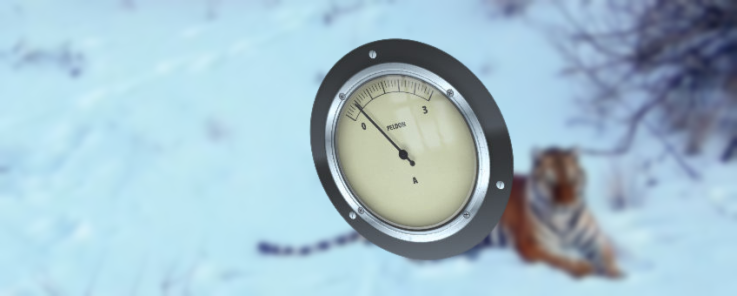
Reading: 0.5 A
